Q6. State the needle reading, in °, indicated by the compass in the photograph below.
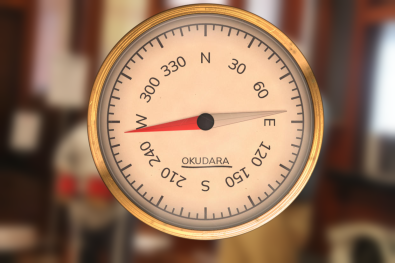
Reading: 262.5 °
